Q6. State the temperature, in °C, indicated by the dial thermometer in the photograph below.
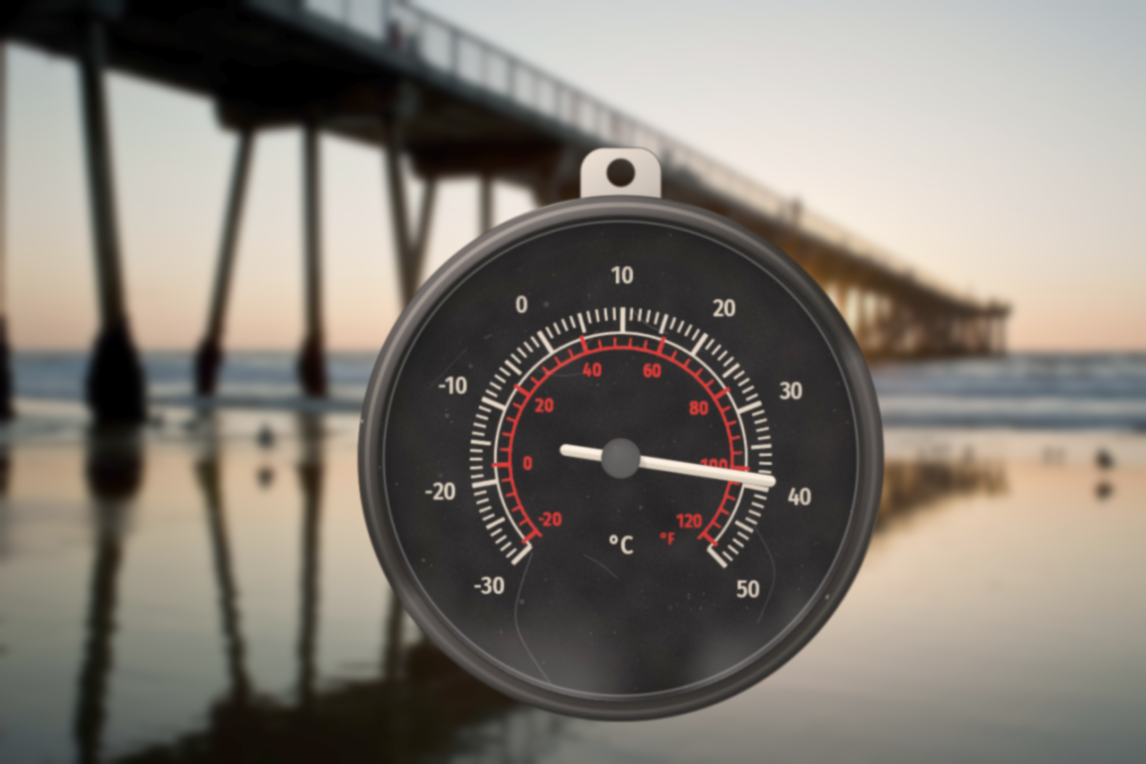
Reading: 39 °C
